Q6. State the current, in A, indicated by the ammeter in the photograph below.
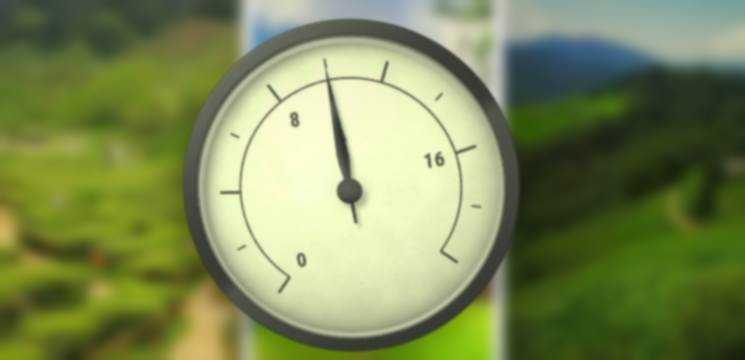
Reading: 10 A
